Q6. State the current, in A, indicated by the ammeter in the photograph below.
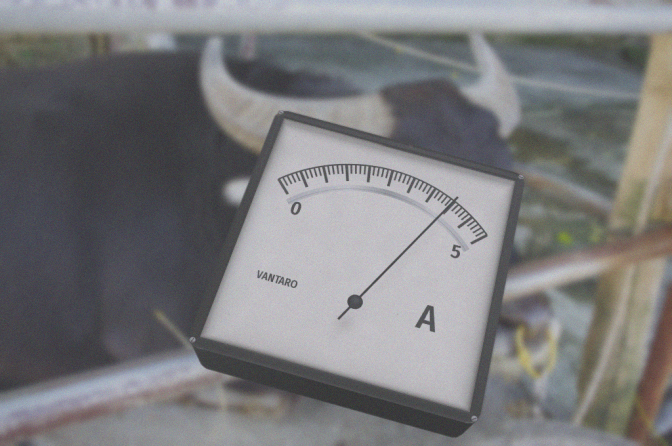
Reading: 4 A
